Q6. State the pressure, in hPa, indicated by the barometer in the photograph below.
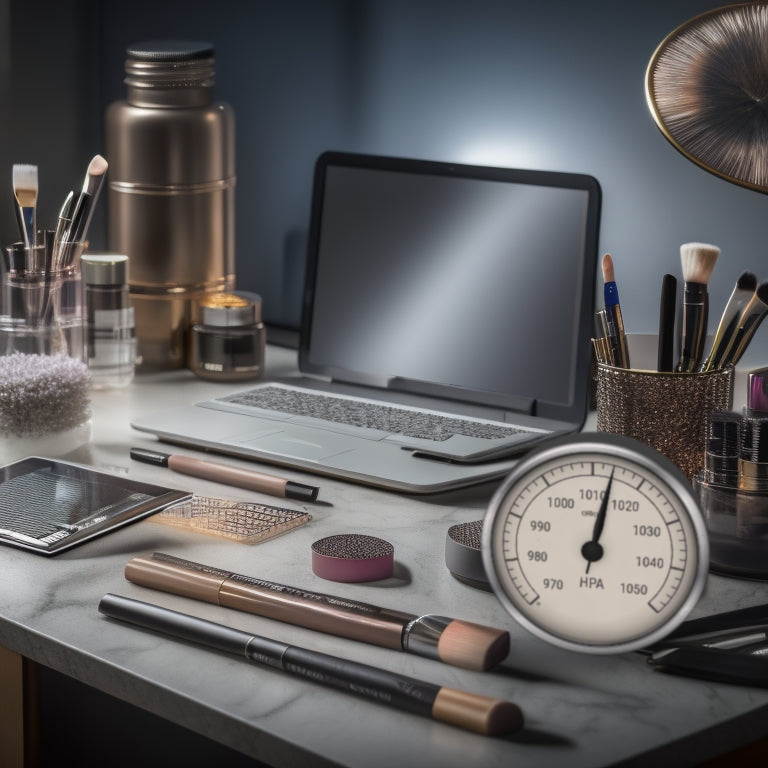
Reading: 1014 hPa
